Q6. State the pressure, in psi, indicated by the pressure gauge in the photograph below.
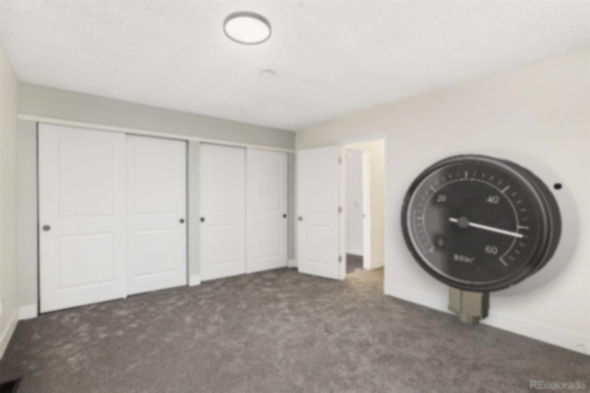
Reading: 52 psi
